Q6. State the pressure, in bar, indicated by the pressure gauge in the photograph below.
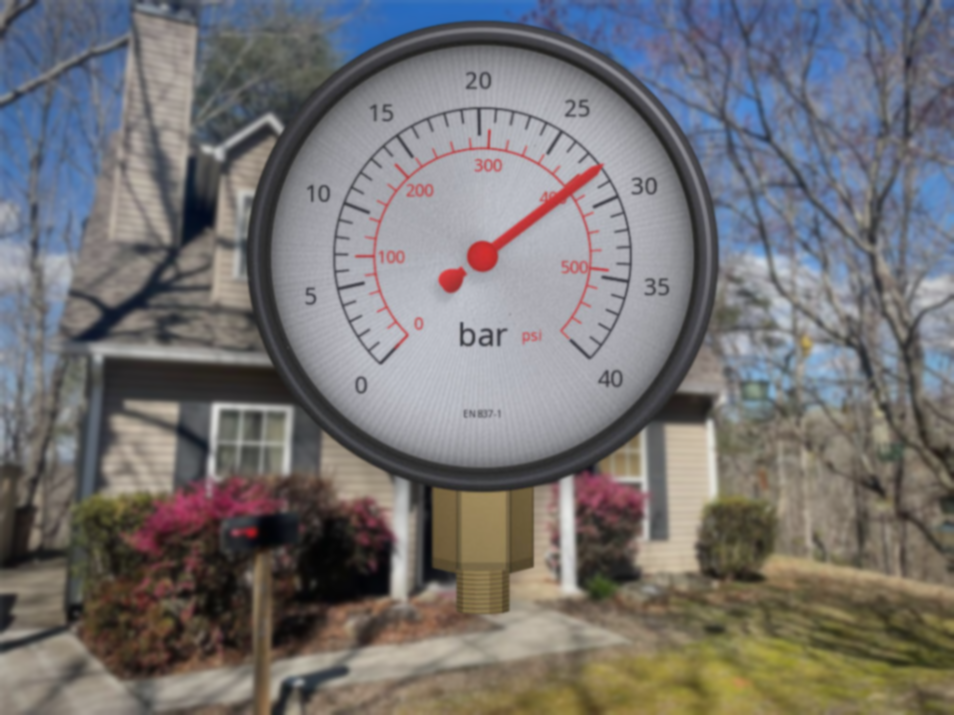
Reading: 28 bar
